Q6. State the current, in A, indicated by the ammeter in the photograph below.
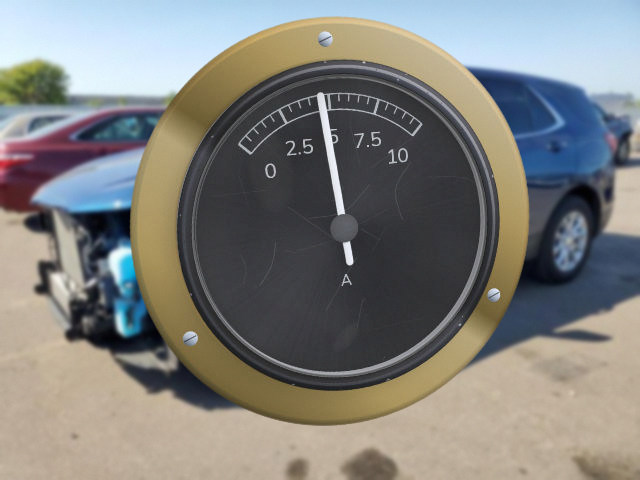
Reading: 4.5 A
